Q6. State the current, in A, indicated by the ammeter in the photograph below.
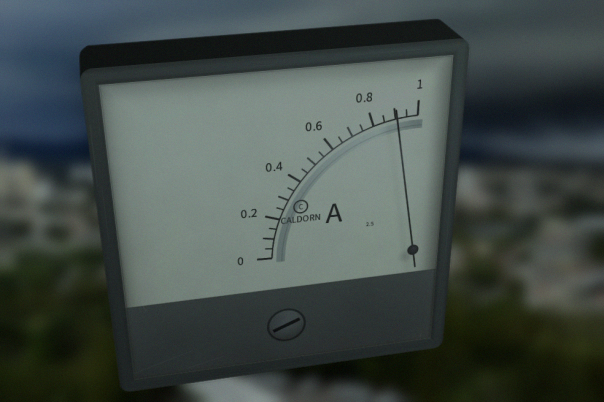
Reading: 0.9 A
